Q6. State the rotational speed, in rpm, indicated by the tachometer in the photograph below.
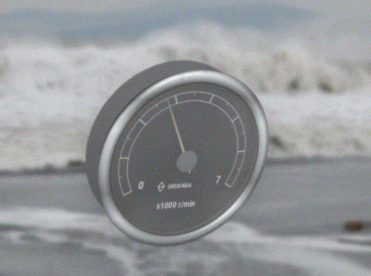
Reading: 2750 rpm
